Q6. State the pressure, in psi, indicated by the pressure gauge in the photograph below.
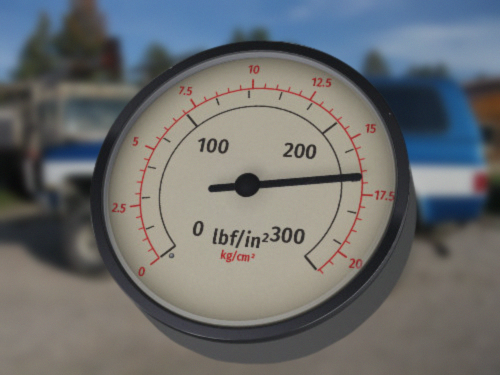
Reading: 240 psi
